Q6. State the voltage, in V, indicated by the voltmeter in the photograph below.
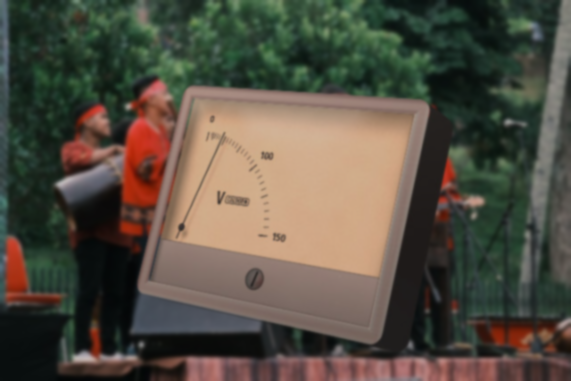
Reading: 50 V
